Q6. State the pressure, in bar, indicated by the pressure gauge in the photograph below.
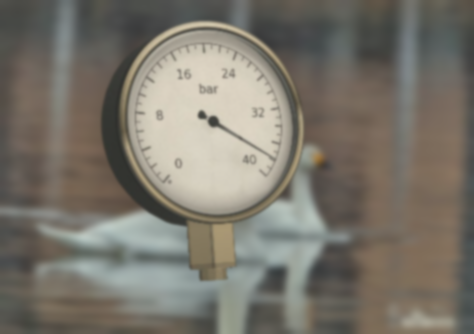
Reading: 38 bar
